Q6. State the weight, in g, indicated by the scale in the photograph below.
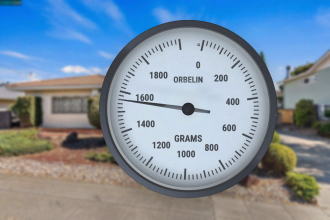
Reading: 1560 g
